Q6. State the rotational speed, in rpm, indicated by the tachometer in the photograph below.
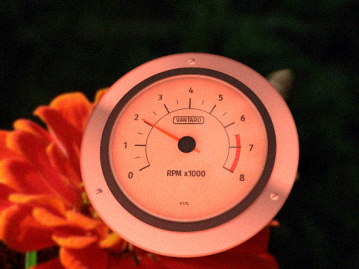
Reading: 2000 rpm
